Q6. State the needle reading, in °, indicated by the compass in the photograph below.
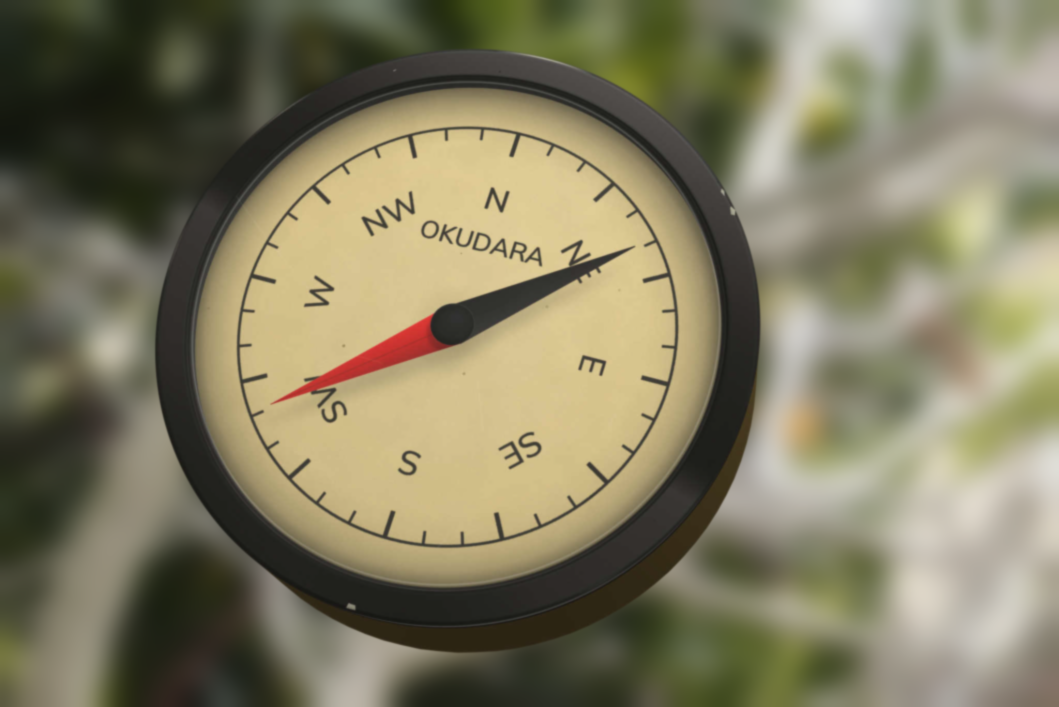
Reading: 230 °
